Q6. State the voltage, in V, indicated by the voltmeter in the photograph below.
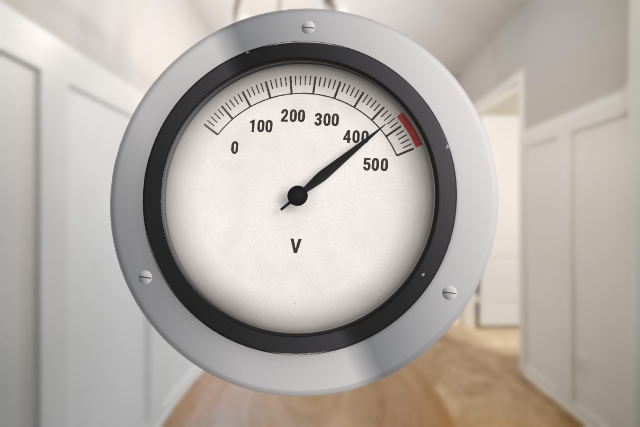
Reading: 430 V
